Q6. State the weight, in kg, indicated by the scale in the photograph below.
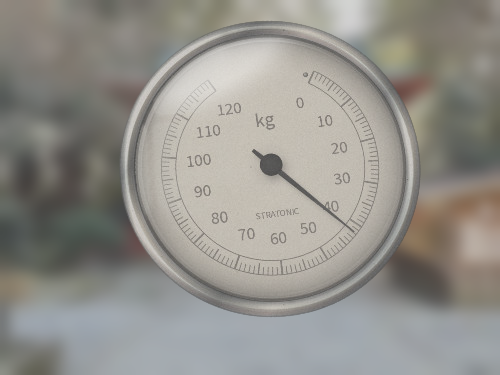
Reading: 42 kg
